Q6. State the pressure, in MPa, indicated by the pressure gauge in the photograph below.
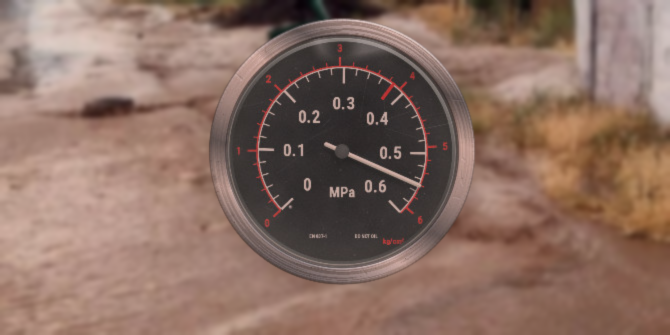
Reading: 0.55 MPa
